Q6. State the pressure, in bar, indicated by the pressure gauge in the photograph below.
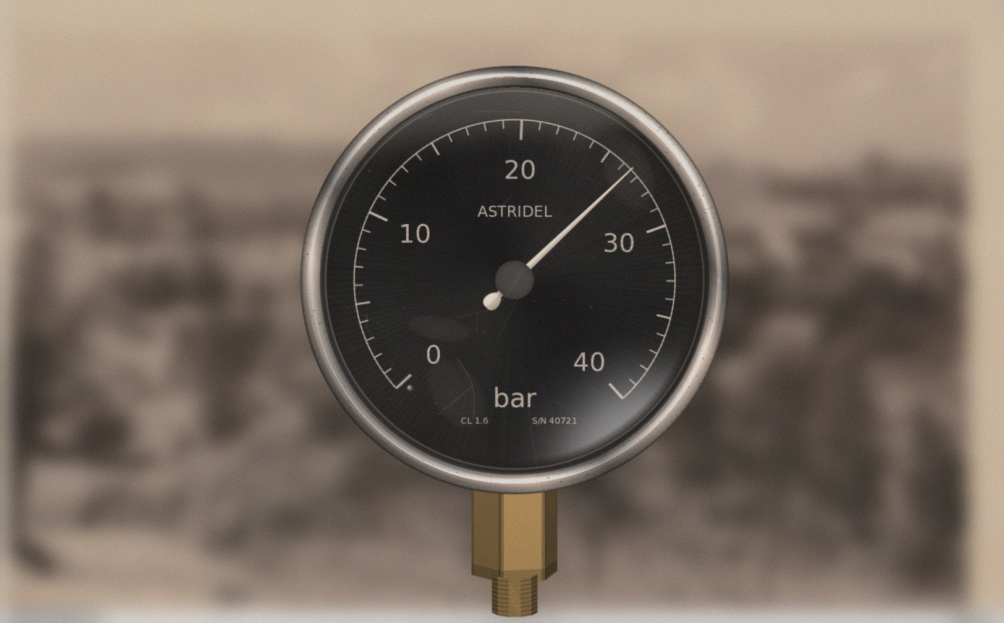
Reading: 26.5 bar
